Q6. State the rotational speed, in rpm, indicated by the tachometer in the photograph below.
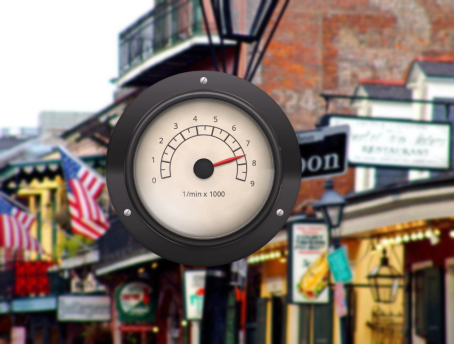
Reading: 7500 rpm
